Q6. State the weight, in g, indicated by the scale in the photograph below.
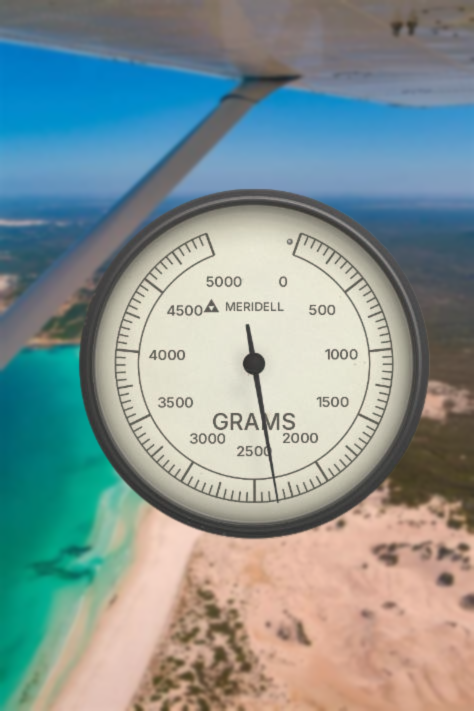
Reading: 2350 g
